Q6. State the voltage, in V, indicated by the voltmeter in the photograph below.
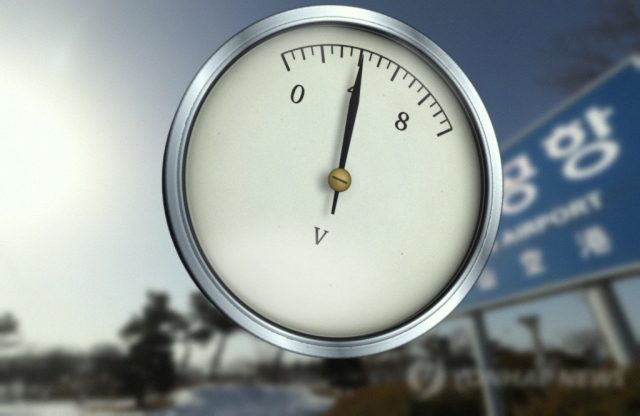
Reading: 4 V
